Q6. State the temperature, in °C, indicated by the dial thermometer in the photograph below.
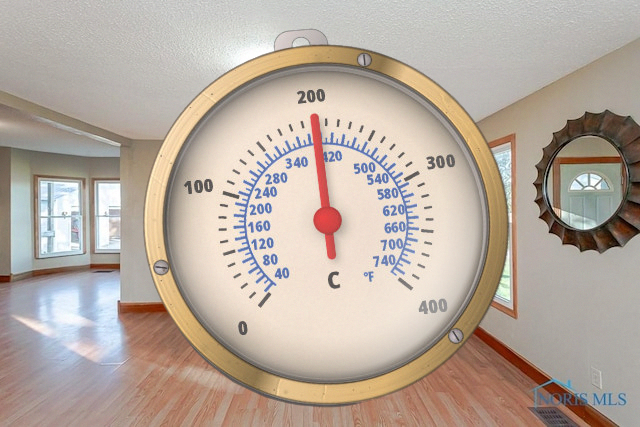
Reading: 200 °C
